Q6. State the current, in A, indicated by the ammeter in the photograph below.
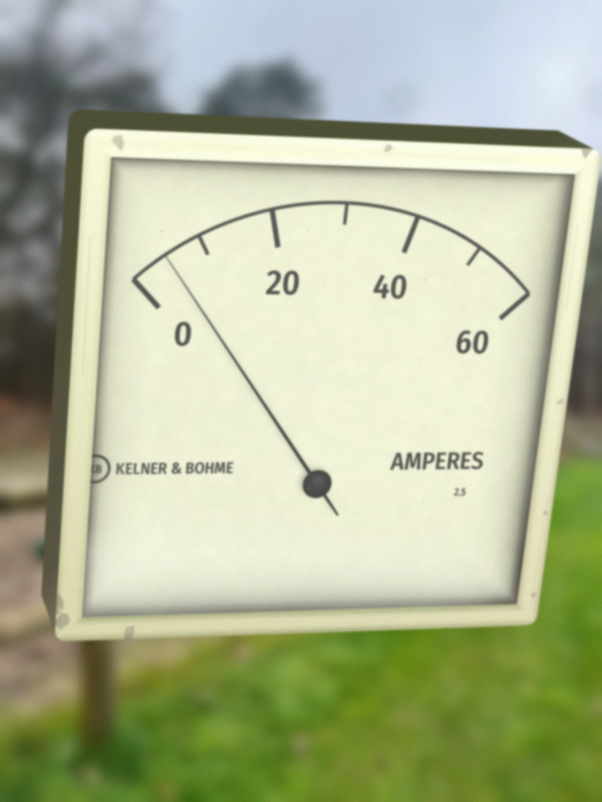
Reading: 5 A
